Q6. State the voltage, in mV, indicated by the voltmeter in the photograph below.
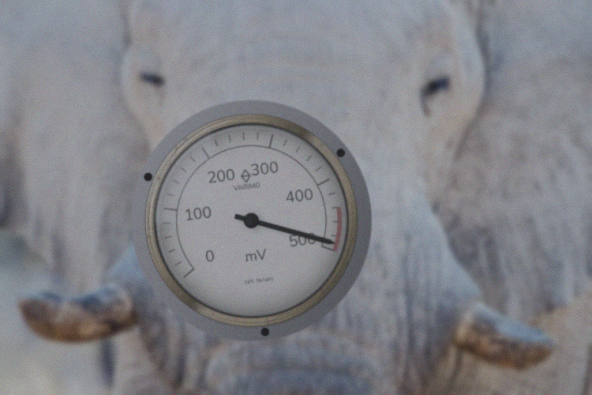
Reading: 490 mV
